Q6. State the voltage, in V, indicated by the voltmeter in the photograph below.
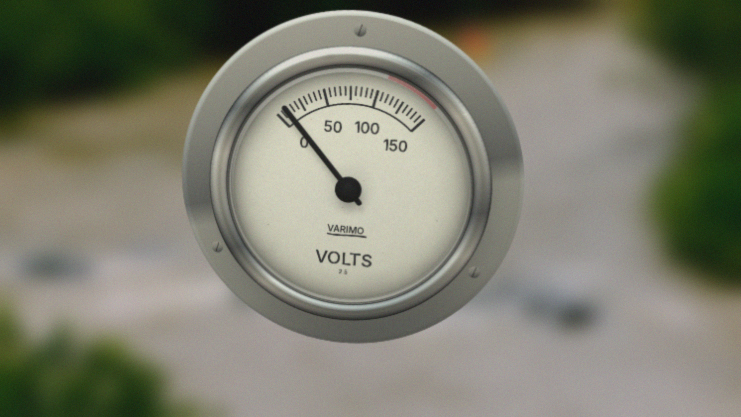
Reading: 10 V
